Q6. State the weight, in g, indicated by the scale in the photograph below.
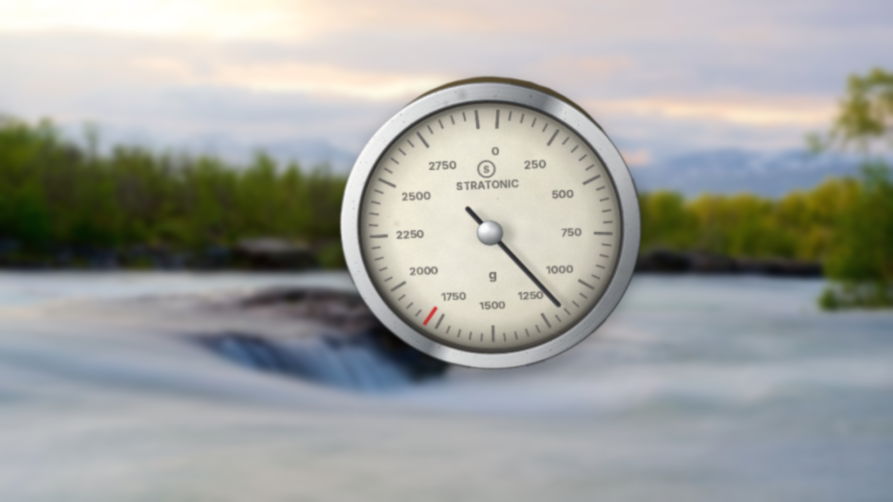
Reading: 1150 g
